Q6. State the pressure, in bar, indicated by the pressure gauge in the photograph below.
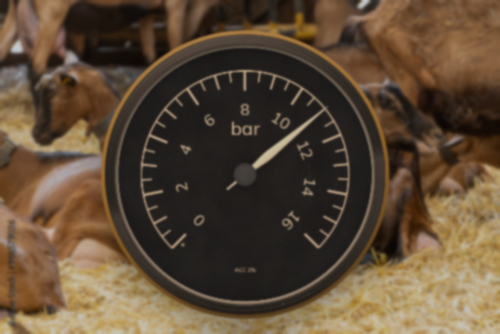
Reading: 11 bar
